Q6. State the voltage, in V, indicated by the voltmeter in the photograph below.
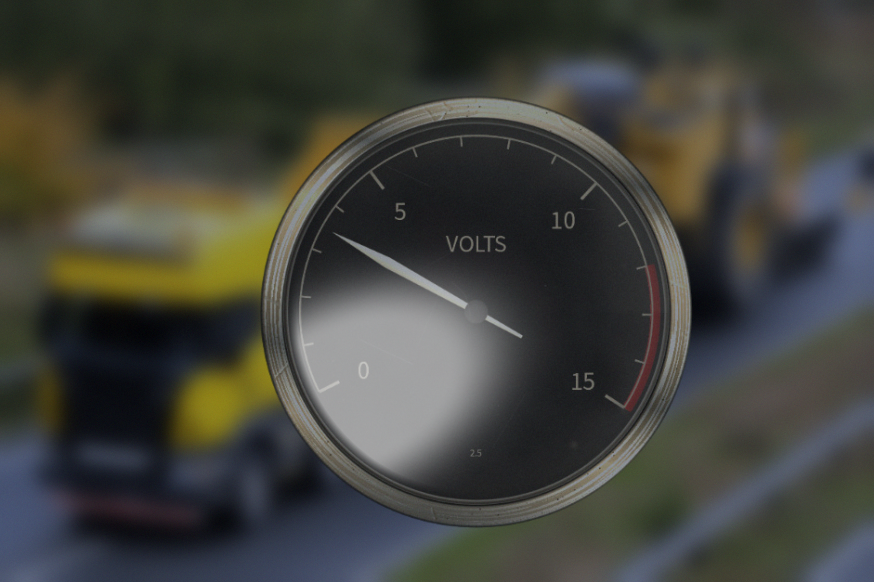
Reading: 3.5 V
